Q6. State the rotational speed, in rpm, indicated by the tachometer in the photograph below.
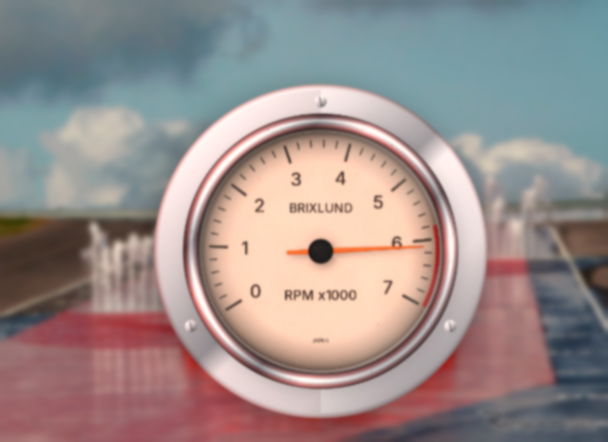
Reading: 6100 rpm
